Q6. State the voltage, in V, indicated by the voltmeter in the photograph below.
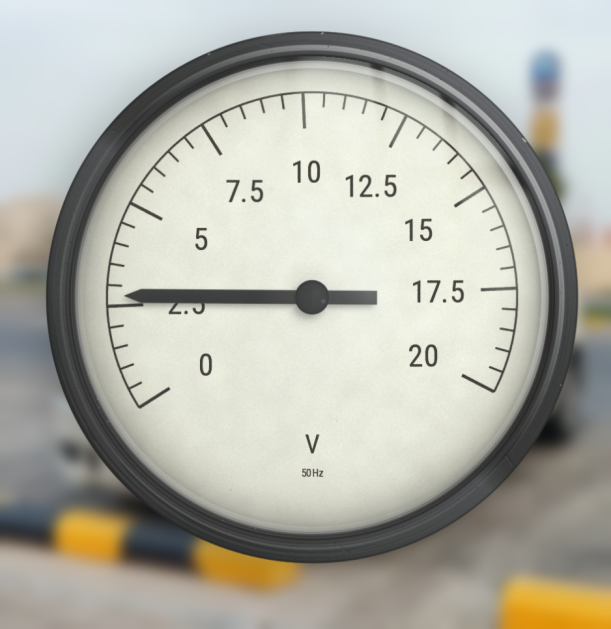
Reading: 2.75 V
